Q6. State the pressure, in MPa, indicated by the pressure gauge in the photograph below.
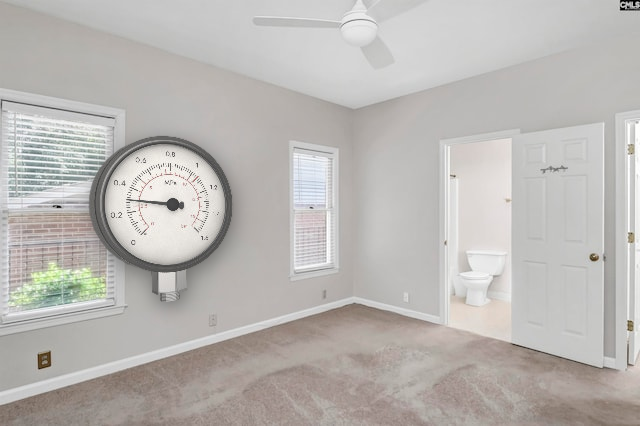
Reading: 0.3 MPa
